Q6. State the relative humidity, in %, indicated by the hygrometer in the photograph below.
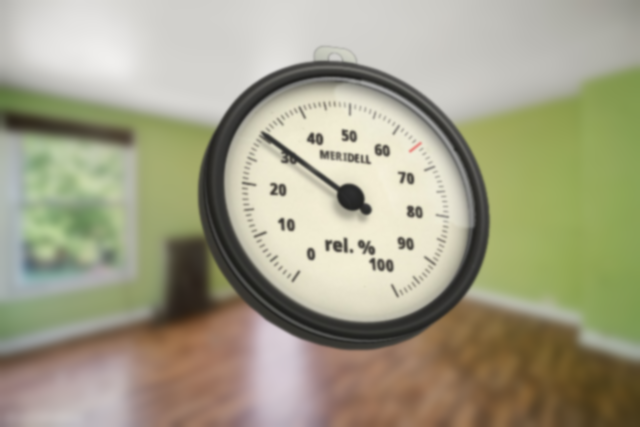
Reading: 30 %
